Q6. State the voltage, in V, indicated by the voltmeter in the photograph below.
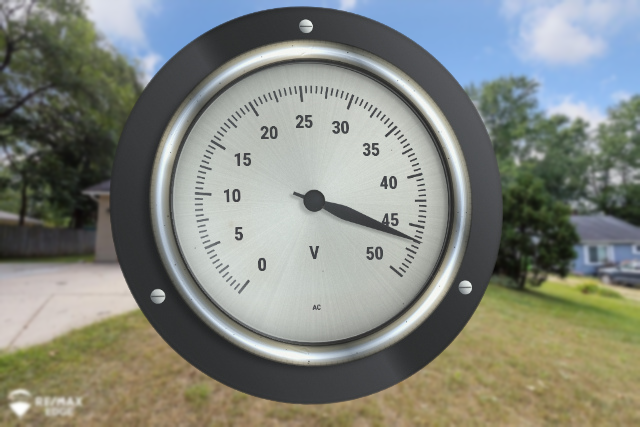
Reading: 46.5 V
